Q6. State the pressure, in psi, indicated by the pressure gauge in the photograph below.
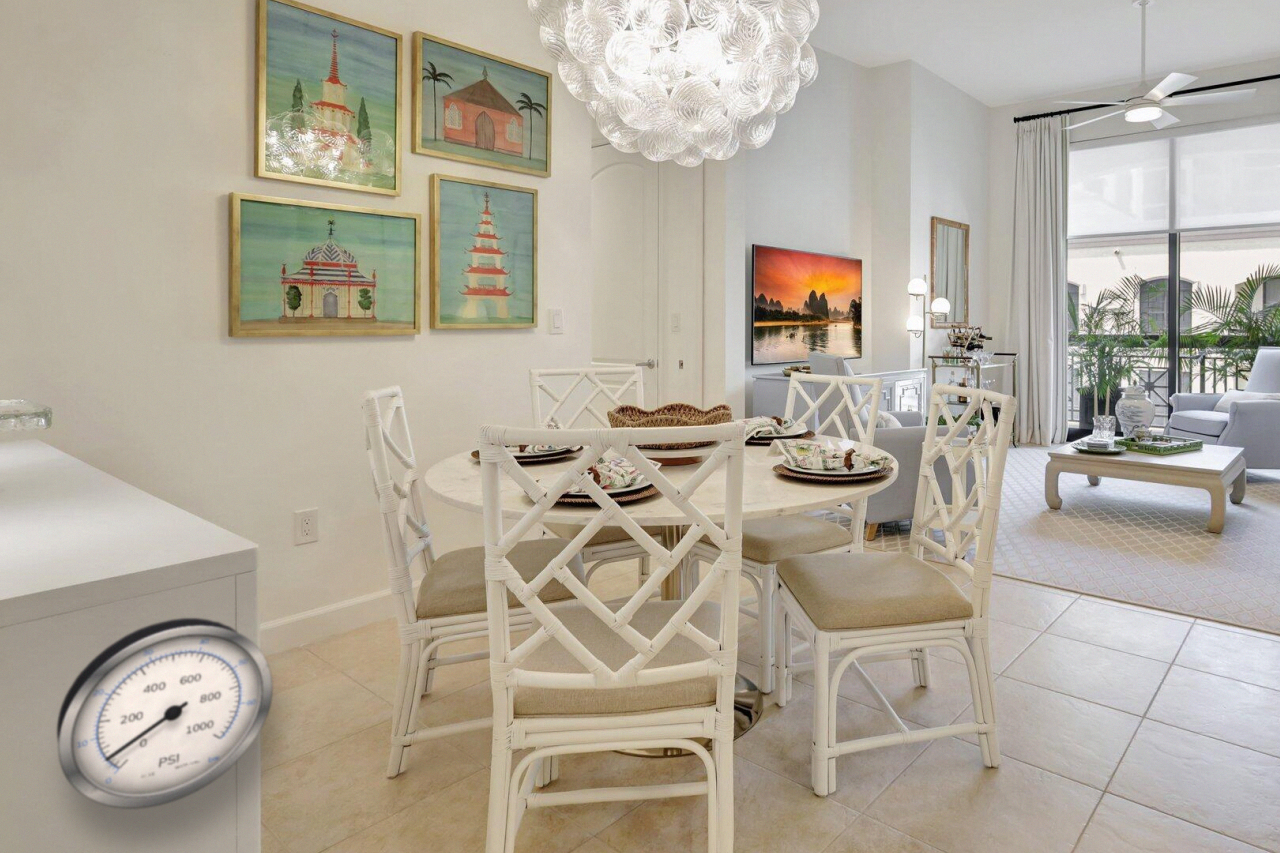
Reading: 60 psi
